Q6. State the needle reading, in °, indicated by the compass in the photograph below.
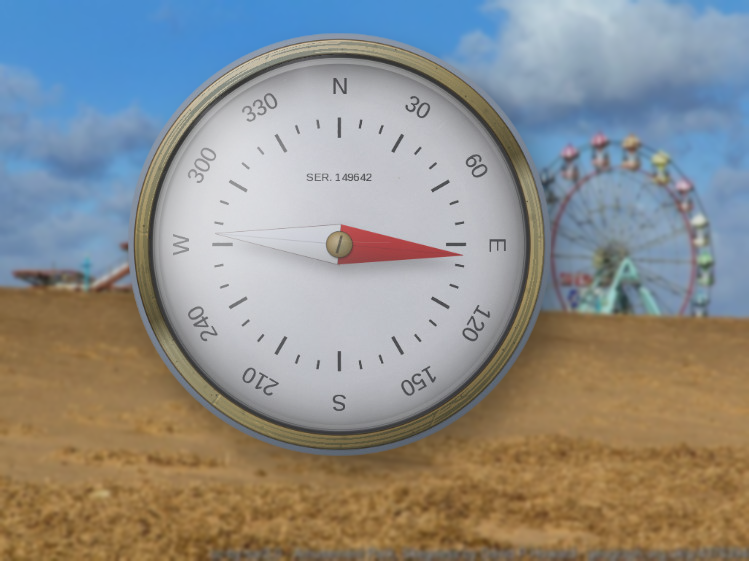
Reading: 95 °
